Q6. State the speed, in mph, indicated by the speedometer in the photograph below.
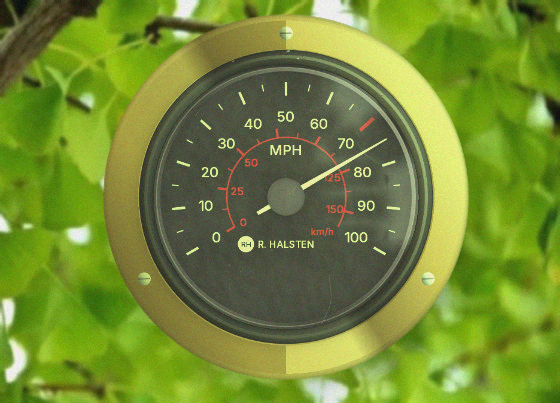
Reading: 75 mph
